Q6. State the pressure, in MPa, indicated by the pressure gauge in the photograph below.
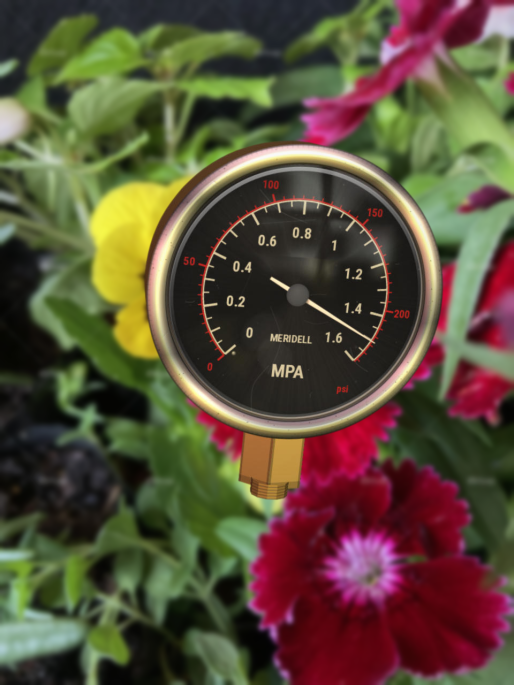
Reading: 1.5 MPa
